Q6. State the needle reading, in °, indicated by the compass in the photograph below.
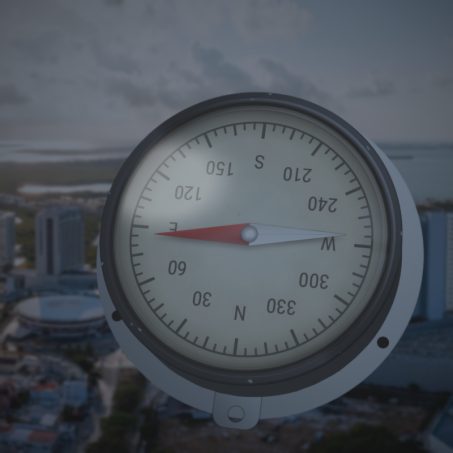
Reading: 85 °
